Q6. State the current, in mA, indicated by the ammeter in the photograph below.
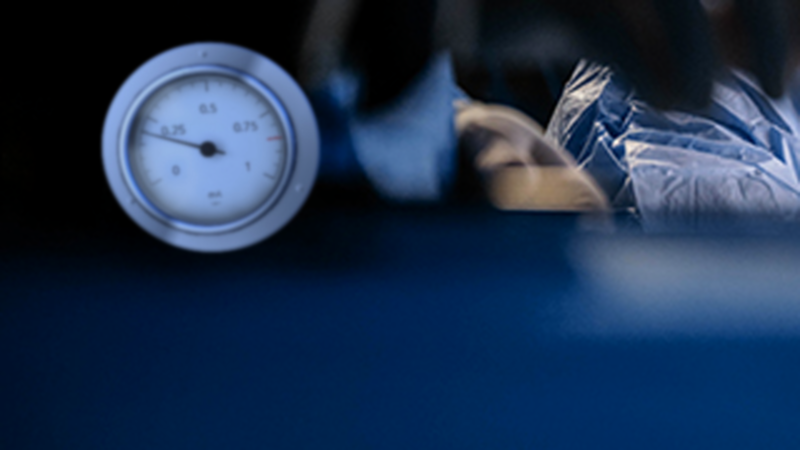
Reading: 0.2 mA
